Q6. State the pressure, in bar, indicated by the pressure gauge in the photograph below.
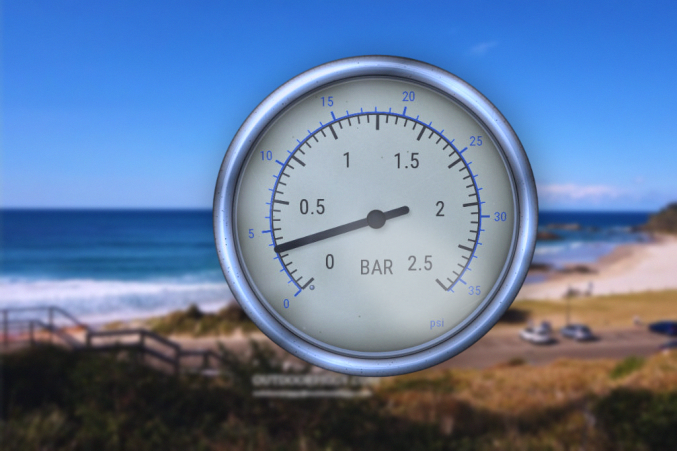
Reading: 0.25 bar
